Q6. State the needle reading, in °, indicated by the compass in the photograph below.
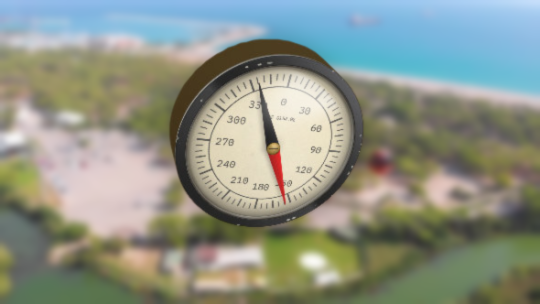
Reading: 155 °
